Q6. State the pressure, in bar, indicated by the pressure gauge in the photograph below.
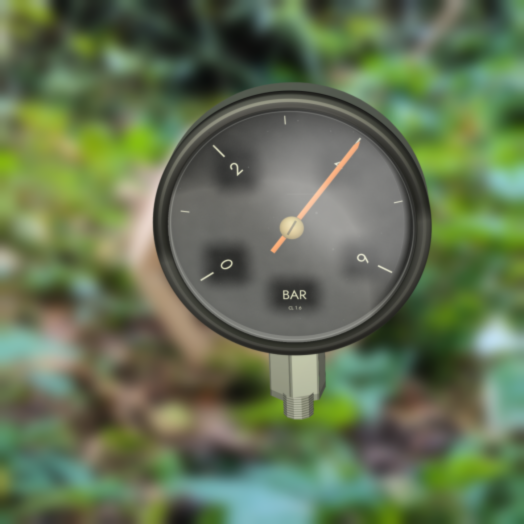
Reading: 4 bar
